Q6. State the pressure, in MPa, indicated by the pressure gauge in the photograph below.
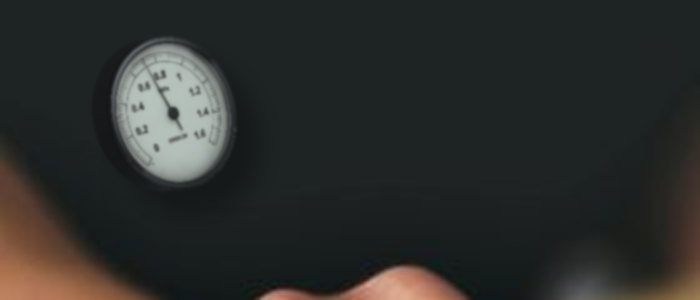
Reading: 0.7 MPa
